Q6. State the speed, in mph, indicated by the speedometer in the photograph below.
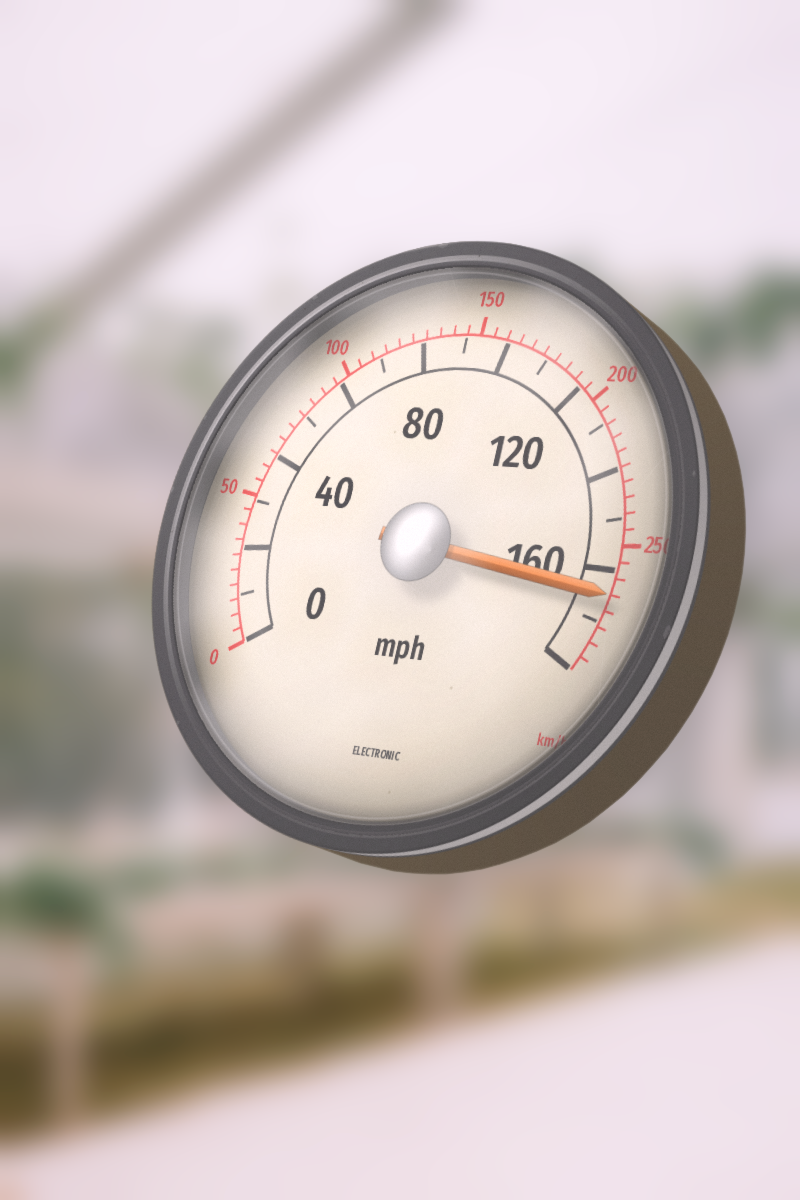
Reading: 165 mph
